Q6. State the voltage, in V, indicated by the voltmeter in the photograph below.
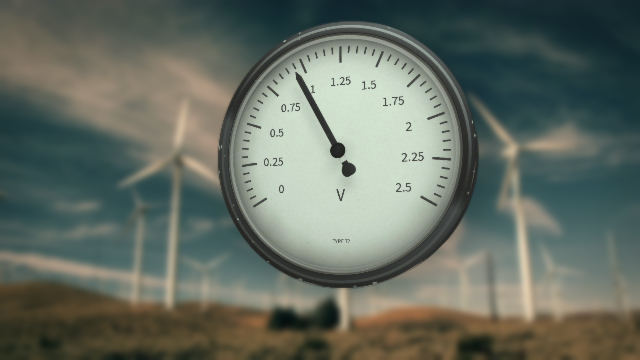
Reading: 0.95 V
